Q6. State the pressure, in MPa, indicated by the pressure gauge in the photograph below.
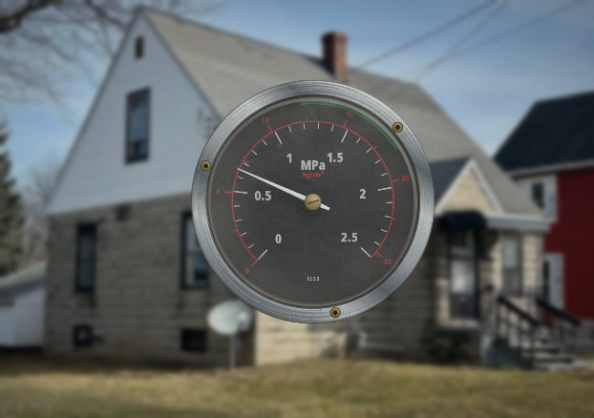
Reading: 0.65 MPa
